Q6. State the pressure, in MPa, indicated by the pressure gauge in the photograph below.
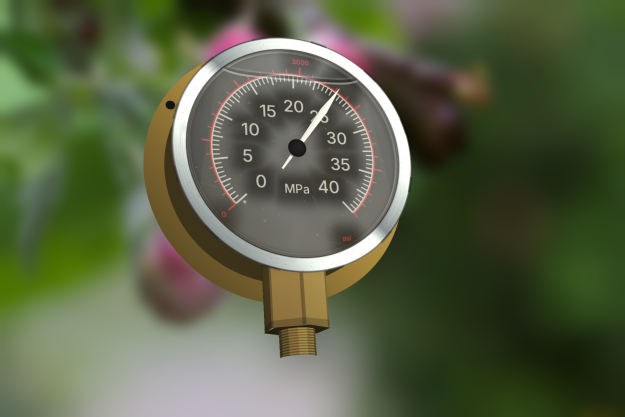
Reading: 25 MPa
